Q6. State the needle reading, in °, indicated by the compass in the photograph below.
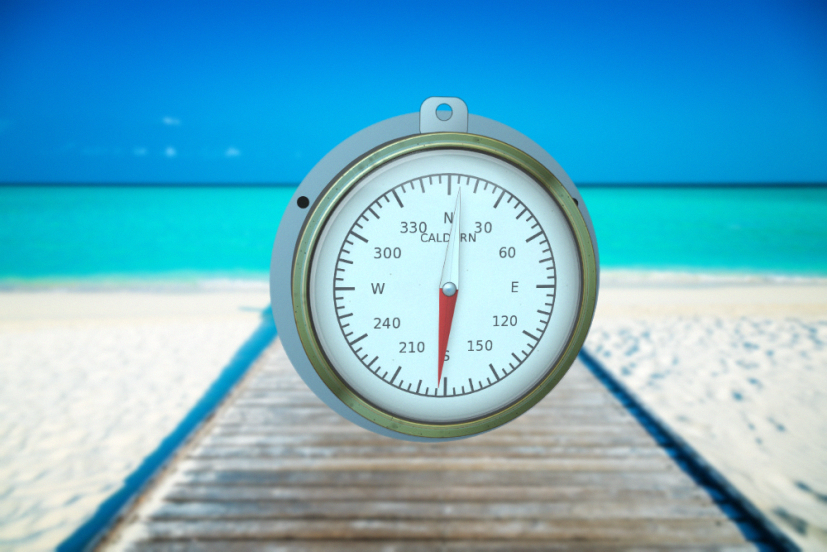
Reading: 185 °
